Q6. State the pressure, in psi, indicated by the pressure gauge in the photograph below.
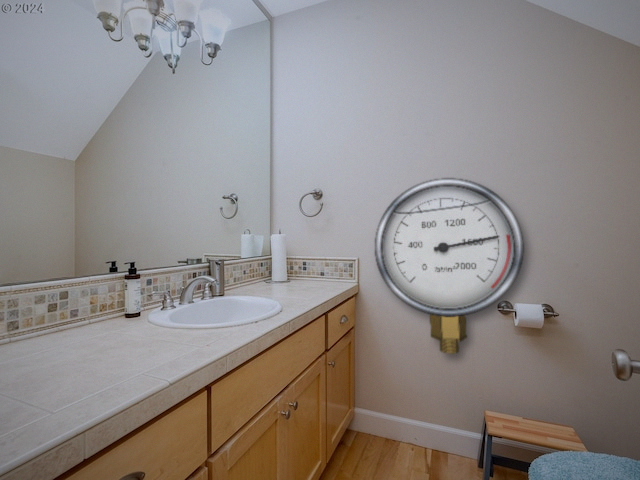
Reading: 1600 psi
